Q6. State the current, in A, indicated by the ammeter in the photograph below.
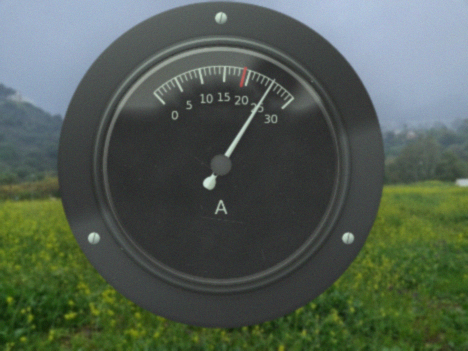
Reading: 25 A
